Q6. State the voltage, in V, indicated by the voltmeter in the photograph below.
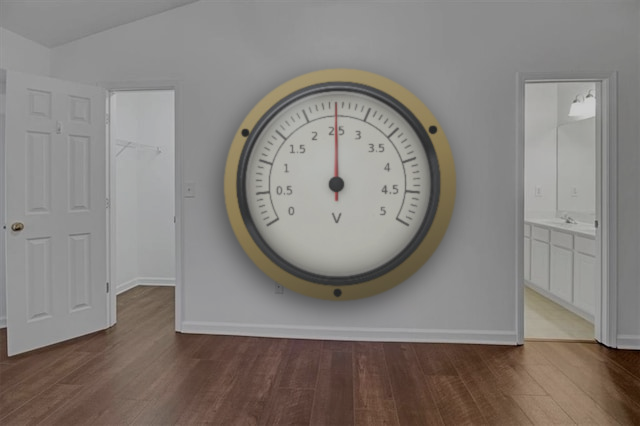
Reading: 2.5 V
